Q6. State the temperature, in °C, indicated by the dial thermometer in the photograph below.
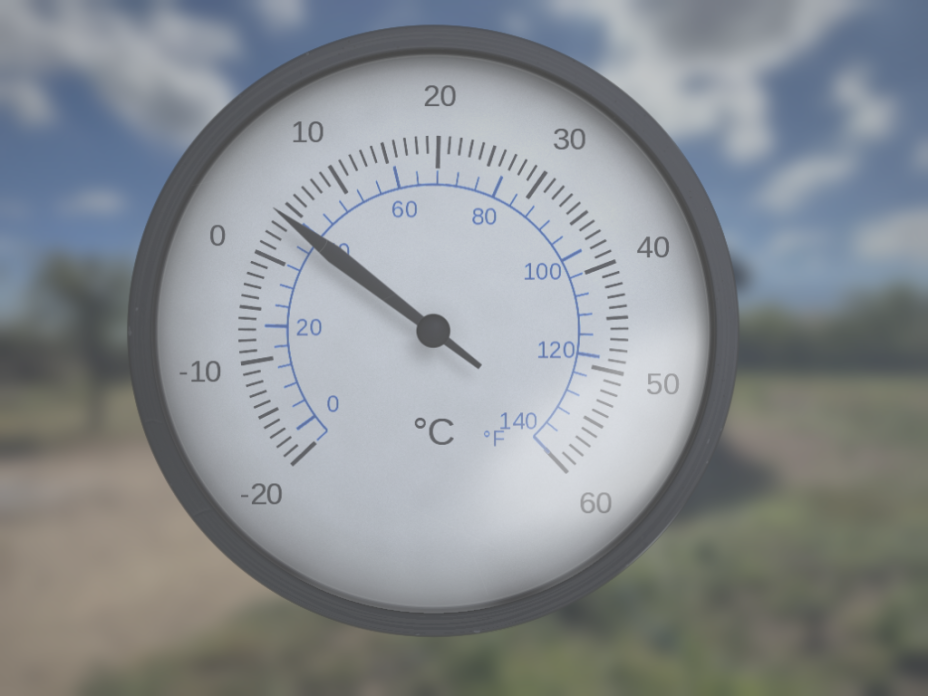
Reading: 4 °C
